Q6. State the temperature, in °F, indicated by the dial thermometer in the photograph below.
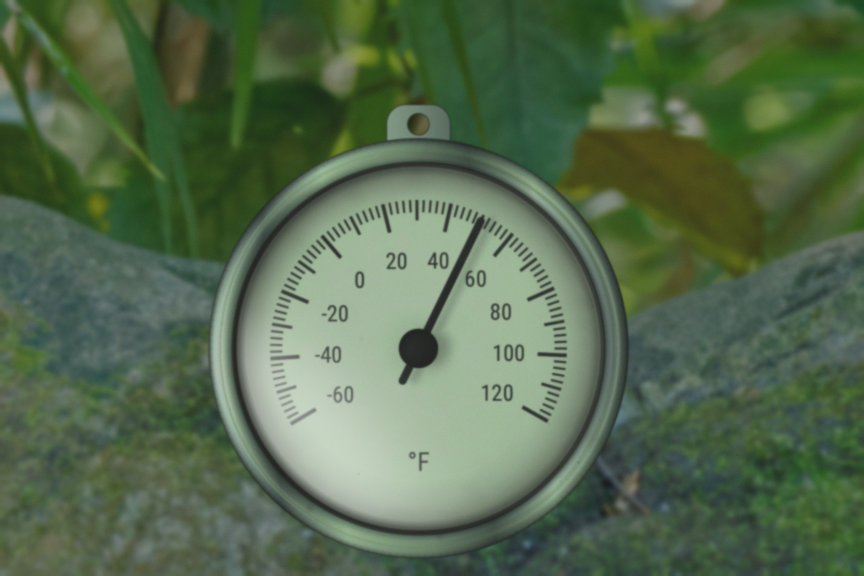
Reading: 50 °F
